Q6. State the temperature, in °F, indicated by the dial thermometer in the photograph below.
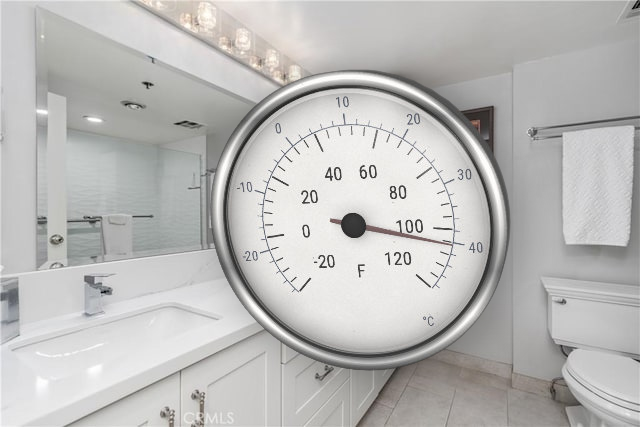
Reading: 104 °F
